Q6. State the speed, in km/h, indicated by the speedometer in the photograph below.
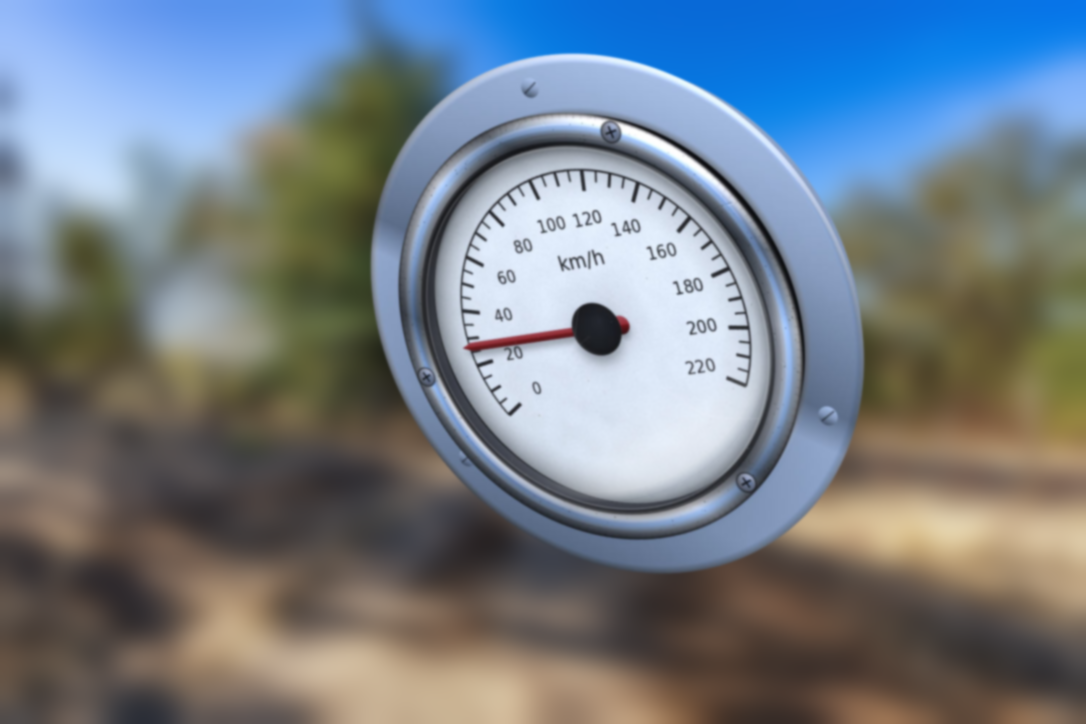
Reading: 27.5 km/h
